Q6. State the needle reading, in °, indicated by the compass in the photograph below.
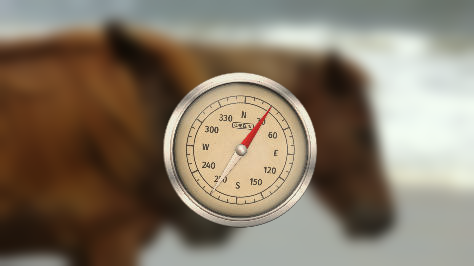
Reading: 30 °
